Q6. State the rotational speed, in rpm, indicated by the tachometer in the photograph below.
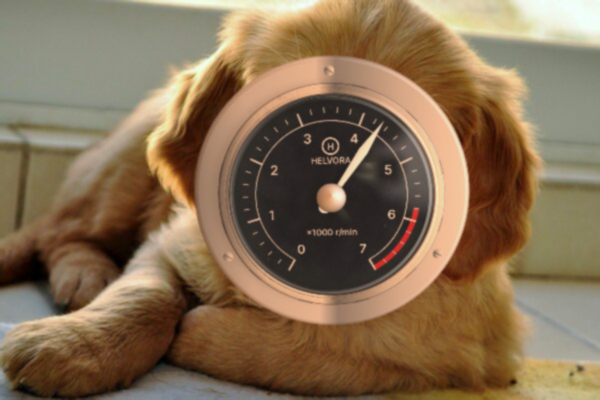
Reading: 4300 rpm
